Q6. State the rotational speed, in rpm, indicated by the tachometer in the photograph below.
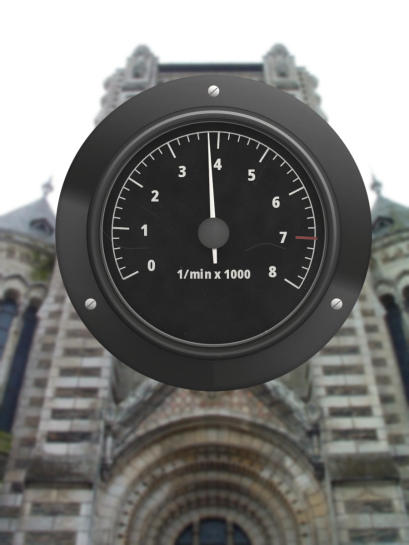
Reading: 3800 rpm
